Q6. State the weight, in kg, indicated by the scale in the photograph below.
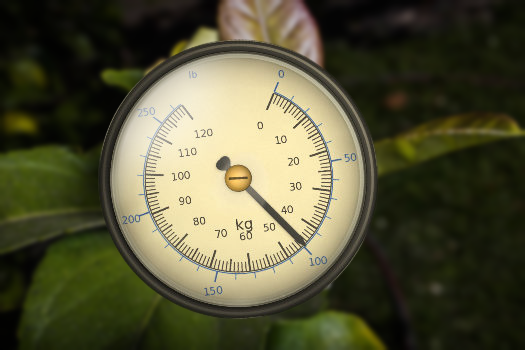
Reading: 45 kg
